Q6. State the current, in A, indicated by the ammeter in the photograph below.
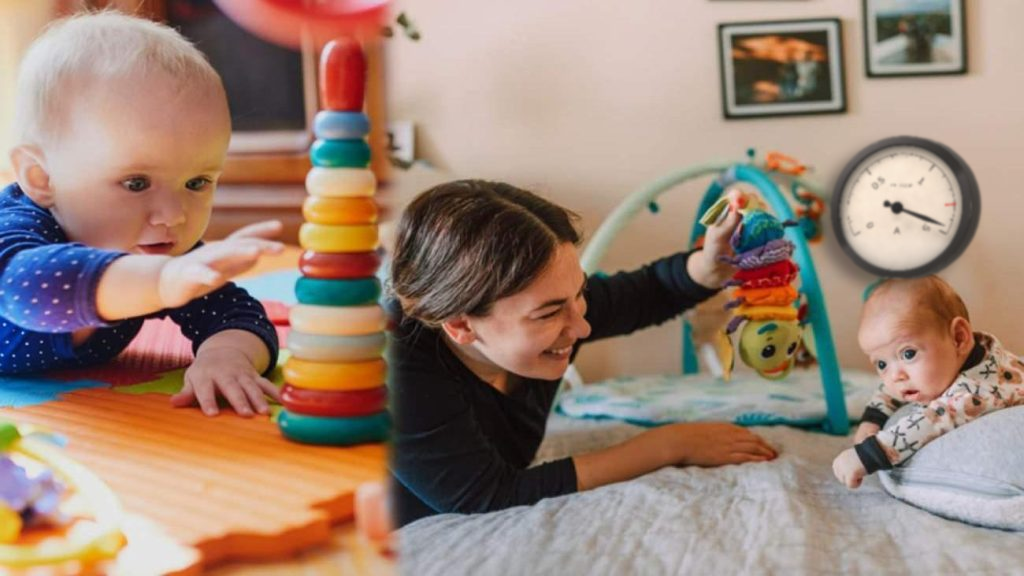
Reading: 1.45 A
